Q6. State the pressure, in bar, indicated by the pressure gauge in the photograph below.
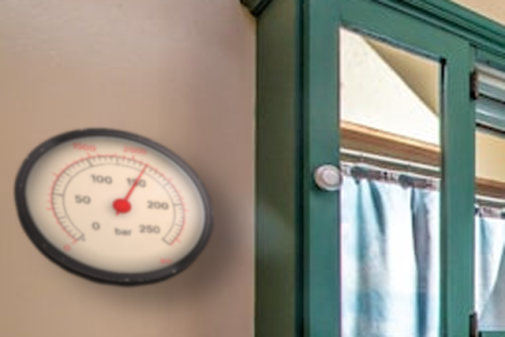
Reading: 150 bar
